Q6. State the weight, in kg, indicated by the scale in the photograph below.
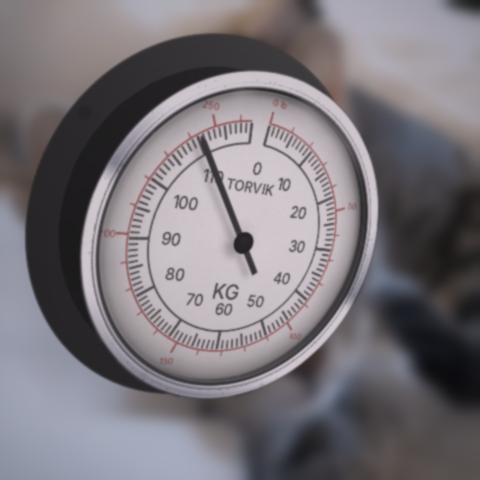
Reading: 110 kg
